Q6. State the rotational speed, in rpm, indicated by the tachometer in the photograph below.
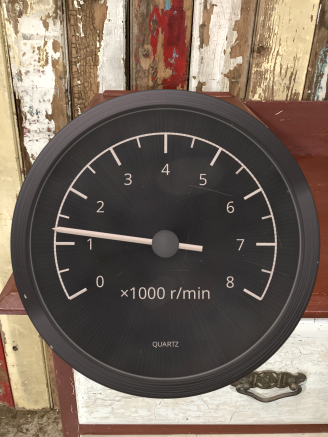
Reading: 1250 rpm
